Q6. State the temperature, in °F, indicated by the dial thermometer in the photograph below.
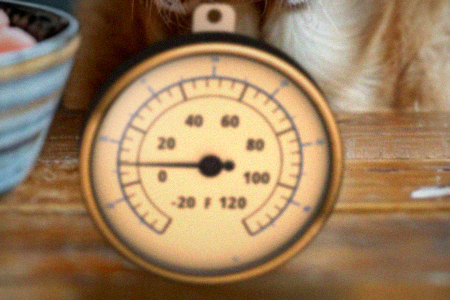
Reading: 8 °F
